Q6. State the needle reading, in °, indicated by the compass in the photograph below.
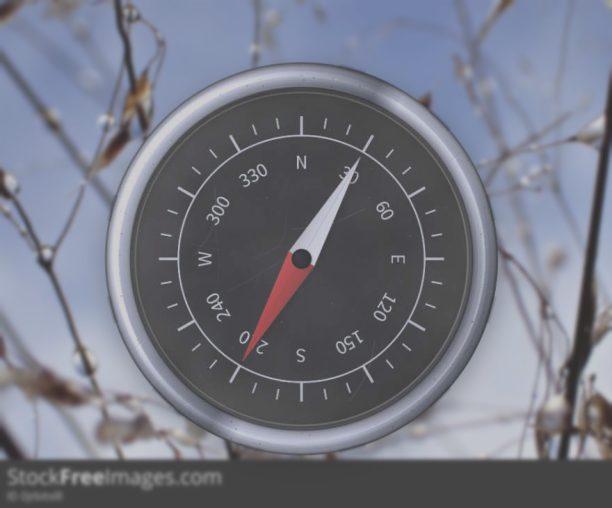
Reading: 210 °
